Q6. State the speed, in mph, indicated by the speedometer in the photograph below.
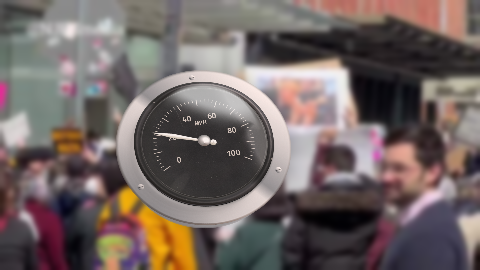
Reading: 20 mph
